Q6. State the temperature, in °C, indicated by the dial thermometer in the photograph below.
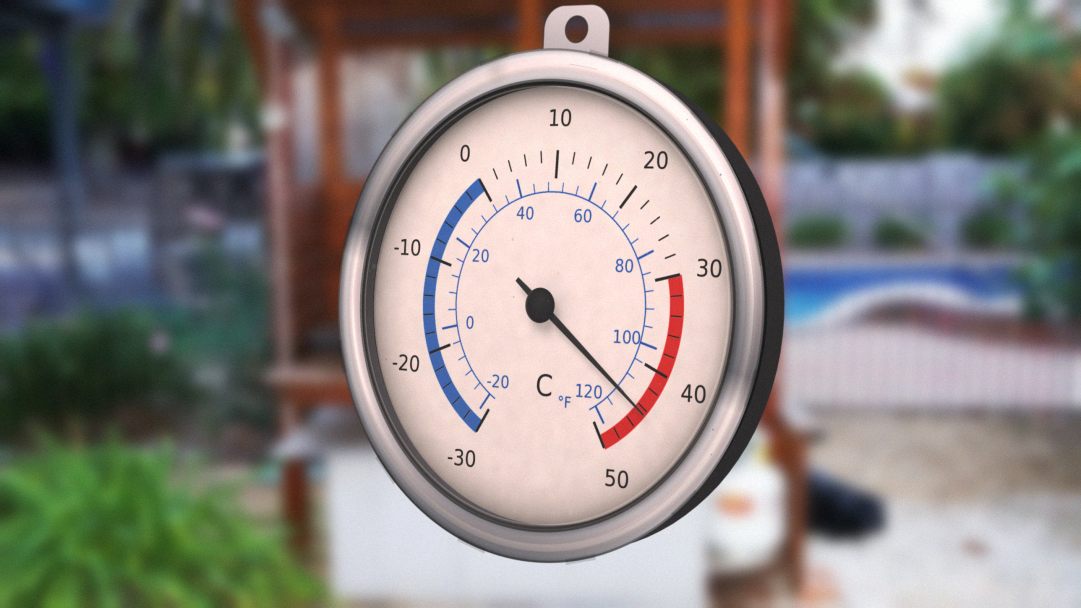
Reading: 44 °C
